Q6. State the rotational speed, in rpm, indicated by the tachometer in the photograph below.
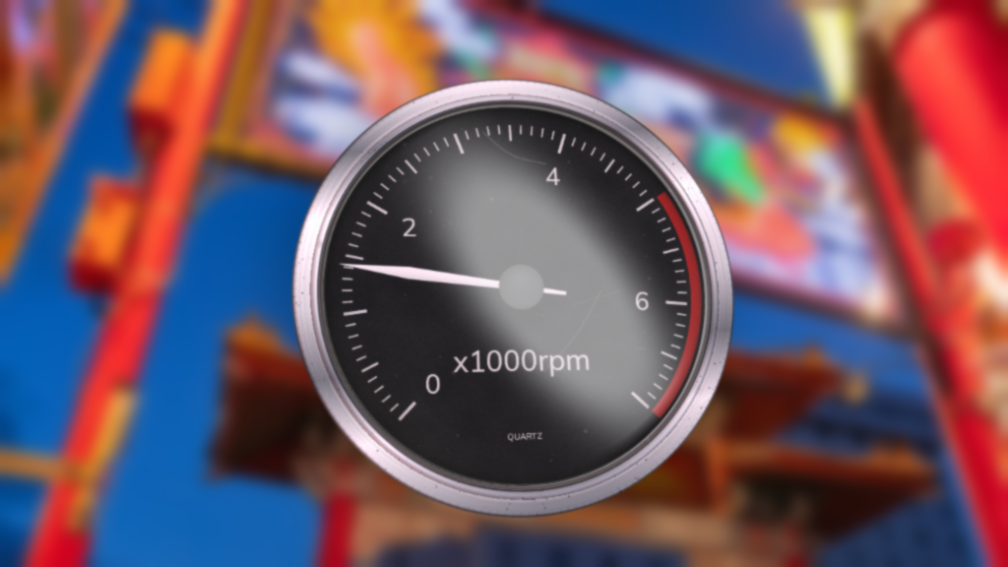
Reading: 1400 rpm
